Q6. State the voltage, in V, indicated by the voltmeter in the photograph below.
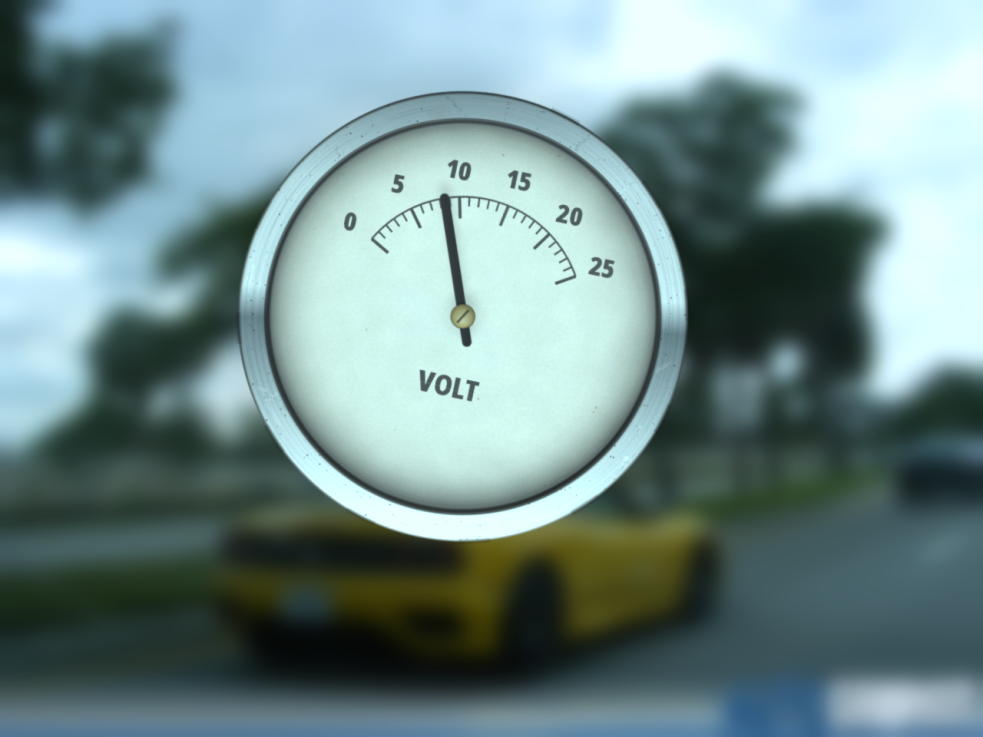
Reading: 8.5 V
